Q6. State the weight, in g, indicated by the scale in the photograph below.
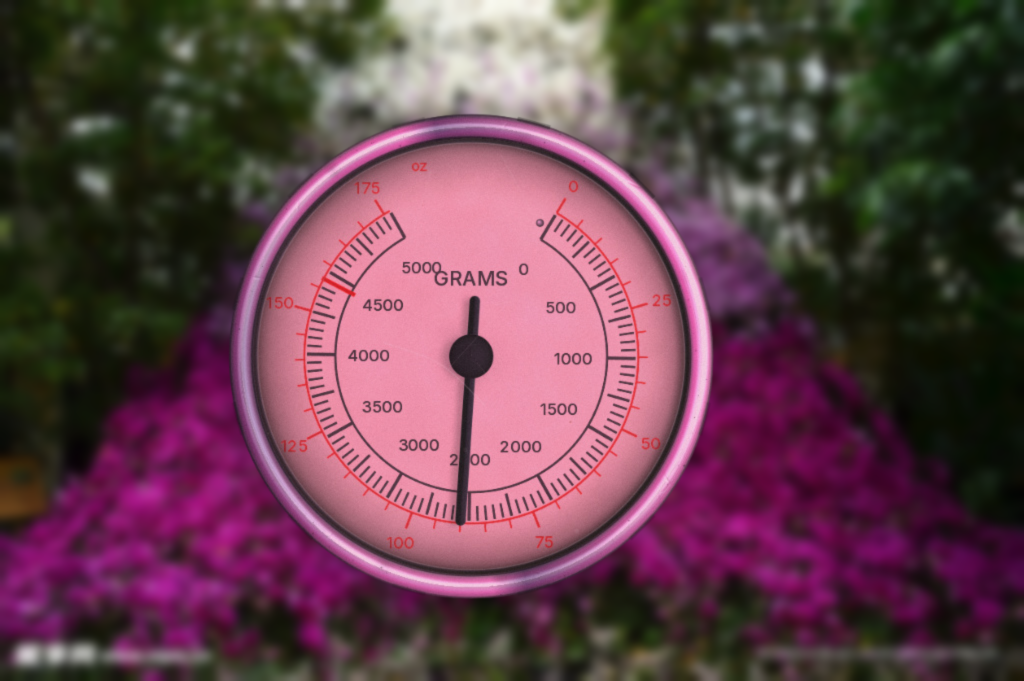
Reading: 2550 g
